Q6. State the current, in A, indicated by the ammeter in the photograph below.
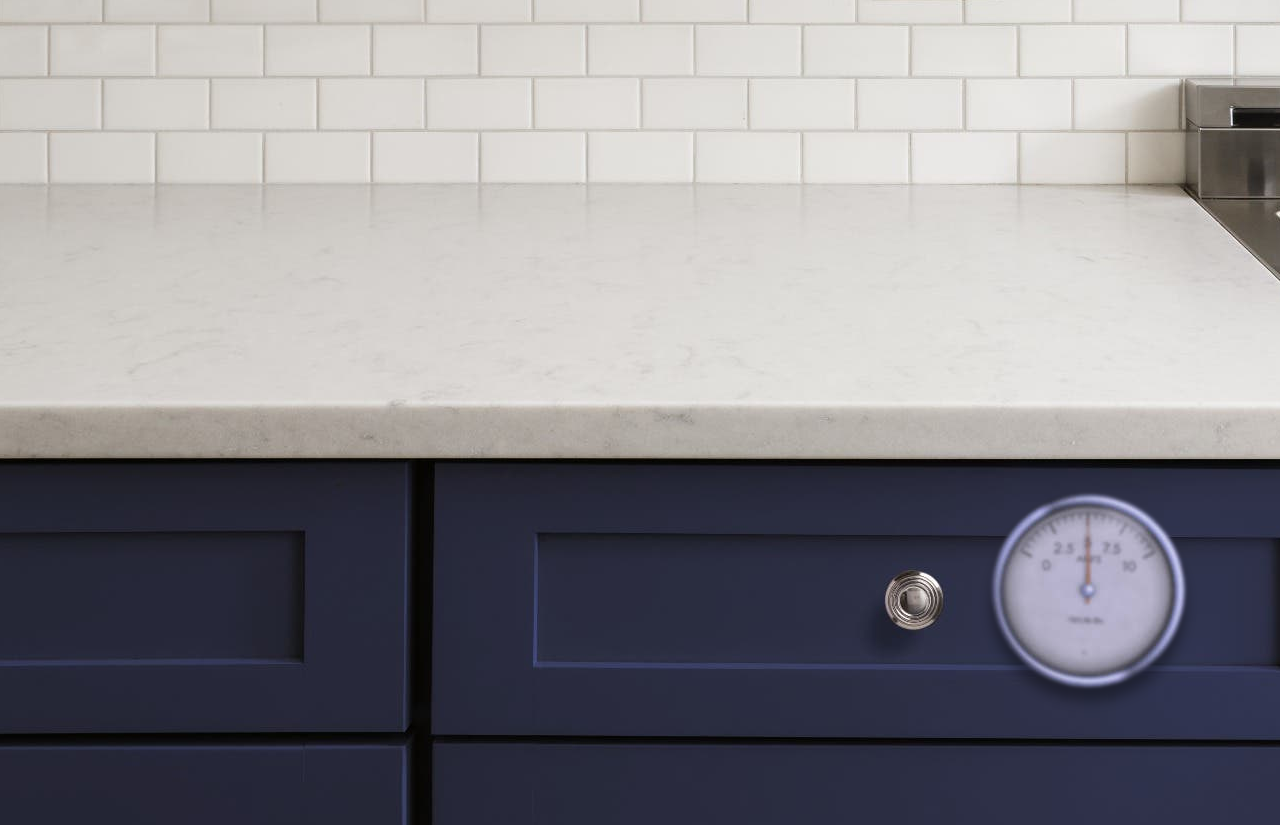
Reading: 5 A
